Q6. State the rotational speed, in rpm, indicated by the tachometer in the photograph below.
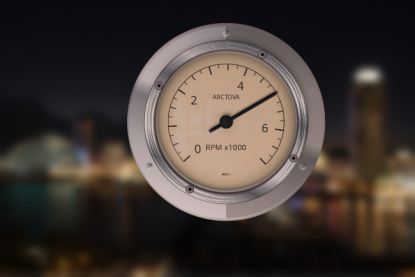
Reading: 5000 rpm
